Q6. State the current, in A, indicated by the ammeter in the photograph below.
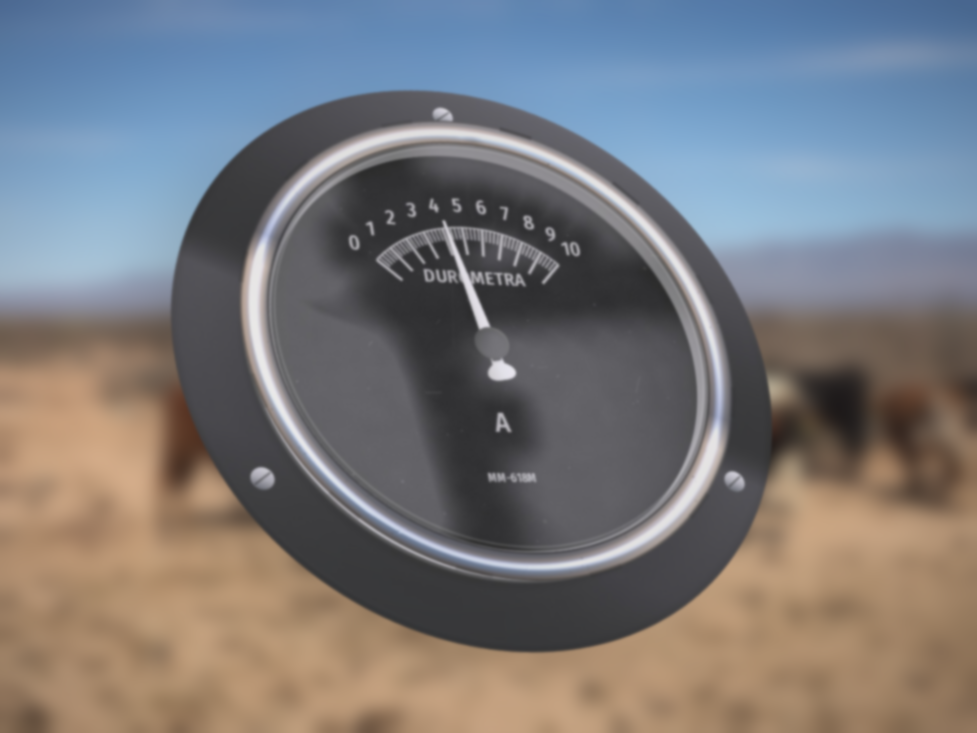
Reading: 4 A
